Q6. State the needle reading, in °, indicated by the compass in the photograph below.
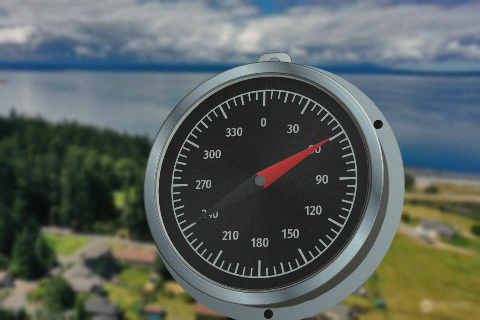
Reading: 60 °
